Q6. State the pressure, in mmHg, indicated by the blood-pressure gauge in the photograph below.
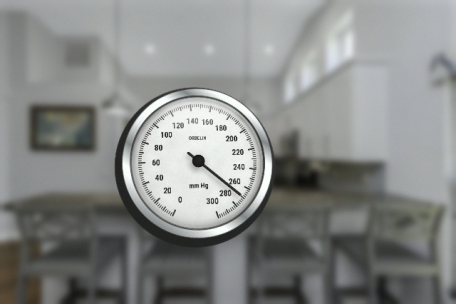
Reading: 270 mmHg
